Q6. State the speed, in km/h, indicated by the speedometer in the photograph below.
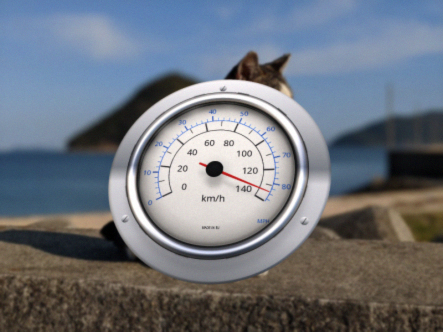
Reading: 135 km/h
